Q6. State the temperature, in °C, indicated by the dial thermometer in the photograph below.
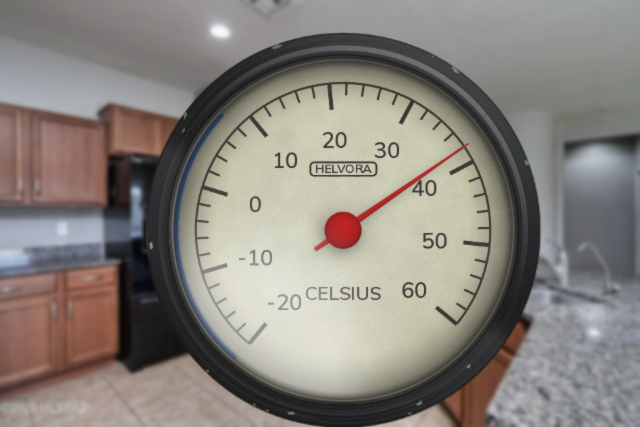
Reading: 38 °C
